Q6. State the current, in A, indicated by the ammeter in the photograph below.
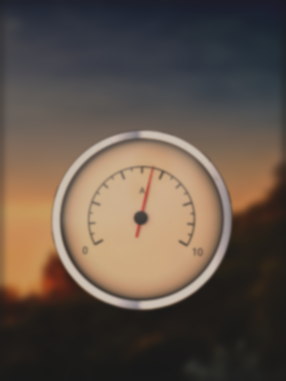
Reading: 5.5 A
